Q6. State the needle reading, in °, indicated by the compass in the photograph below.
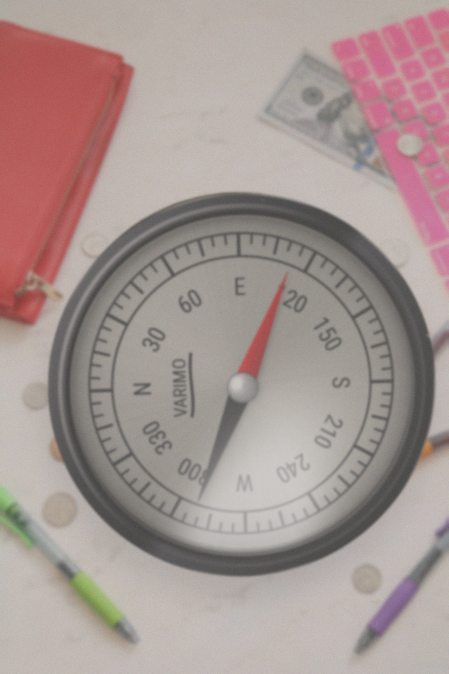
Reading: 112.5 °
